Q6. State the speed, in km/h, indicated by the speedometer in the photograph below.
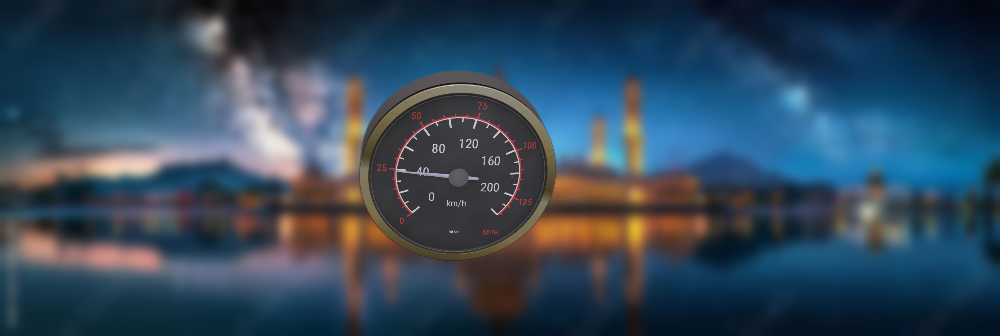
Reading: 40 km/h
